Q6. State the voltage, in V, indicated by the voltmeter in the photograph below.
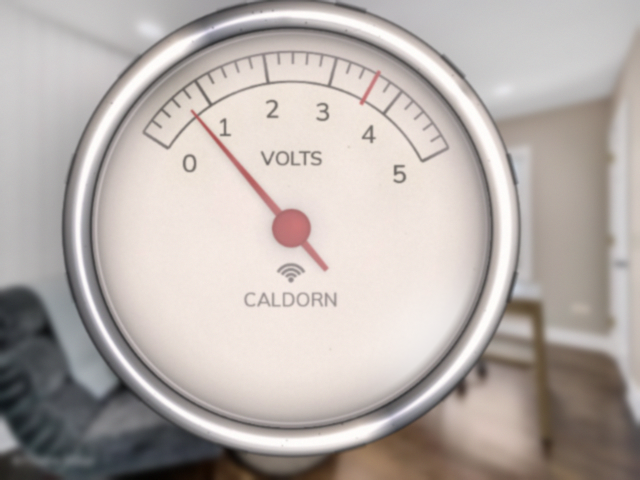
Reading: 0.7 V
